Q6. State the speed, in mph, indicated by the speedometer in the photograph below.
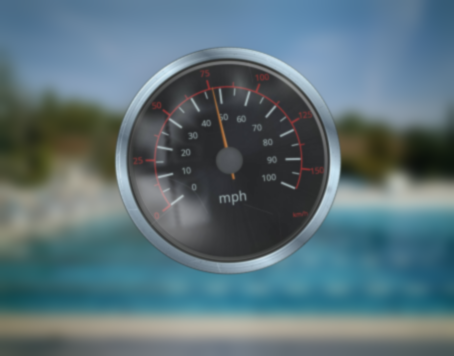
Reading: 47.5 mph
